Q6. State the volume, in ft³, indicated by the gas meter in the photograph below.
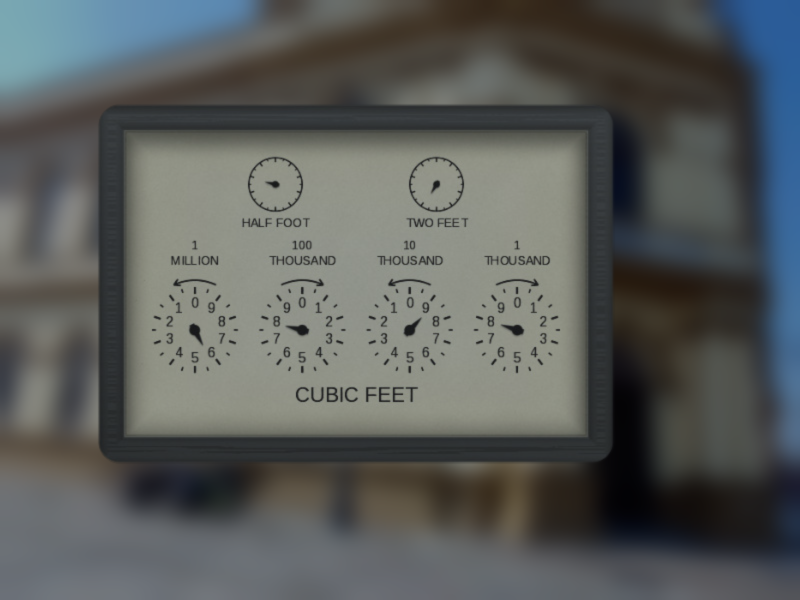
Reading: 578800 ft³
